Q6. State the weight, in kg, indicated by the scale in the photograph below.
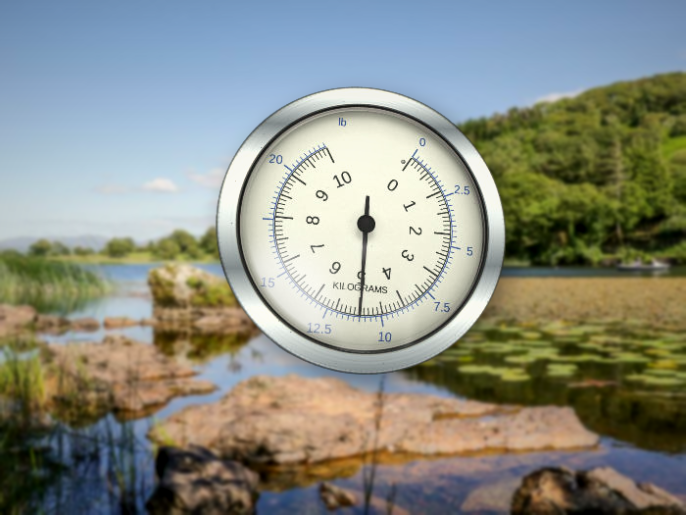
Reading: 5 kg
